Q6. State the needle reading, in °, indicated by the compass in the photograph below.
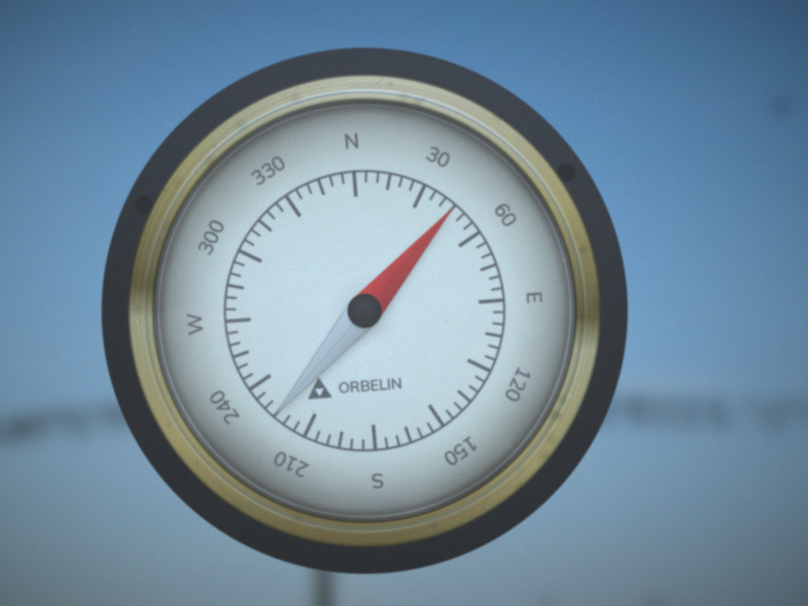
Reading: 45 °
